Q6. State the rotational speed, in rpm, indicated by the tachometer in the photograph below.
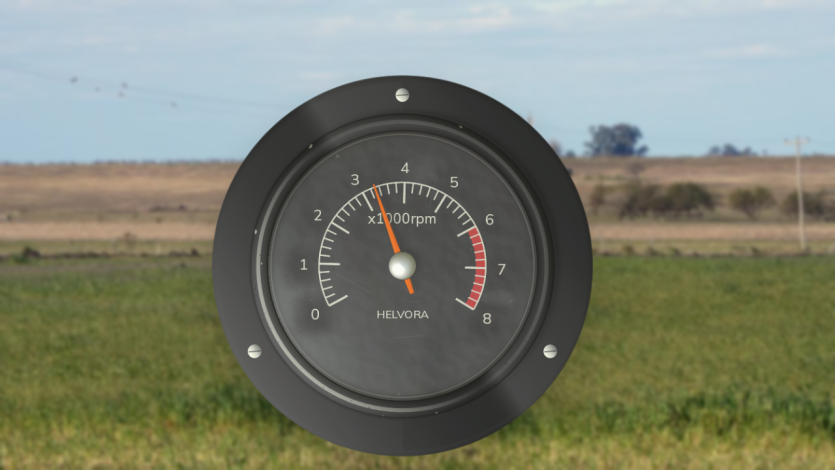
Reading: 3300 rpm
